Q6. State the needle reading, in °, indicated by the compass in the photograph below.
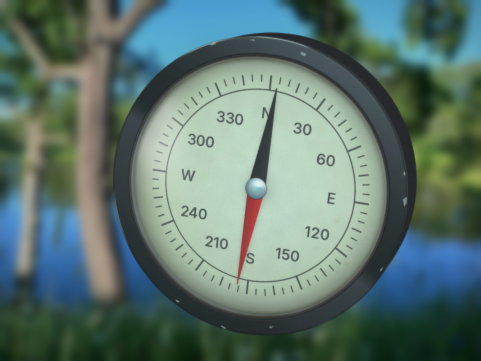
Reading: 185 °
